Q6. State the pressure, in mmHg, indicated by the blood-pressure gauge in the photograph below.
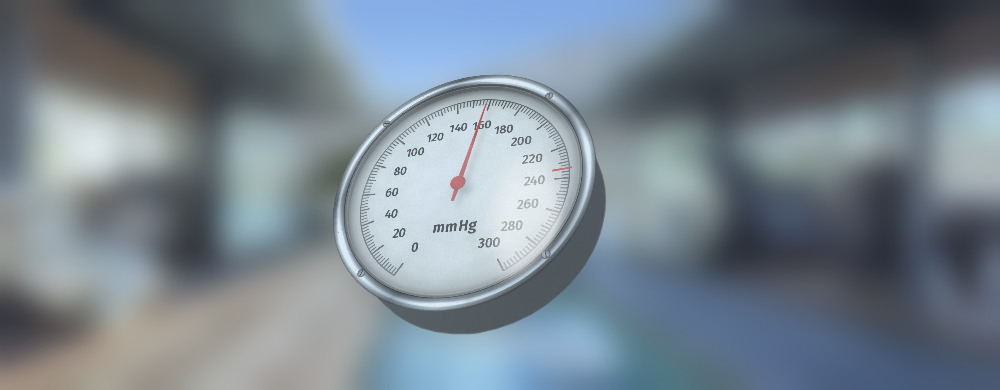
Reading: 160 mmHg
